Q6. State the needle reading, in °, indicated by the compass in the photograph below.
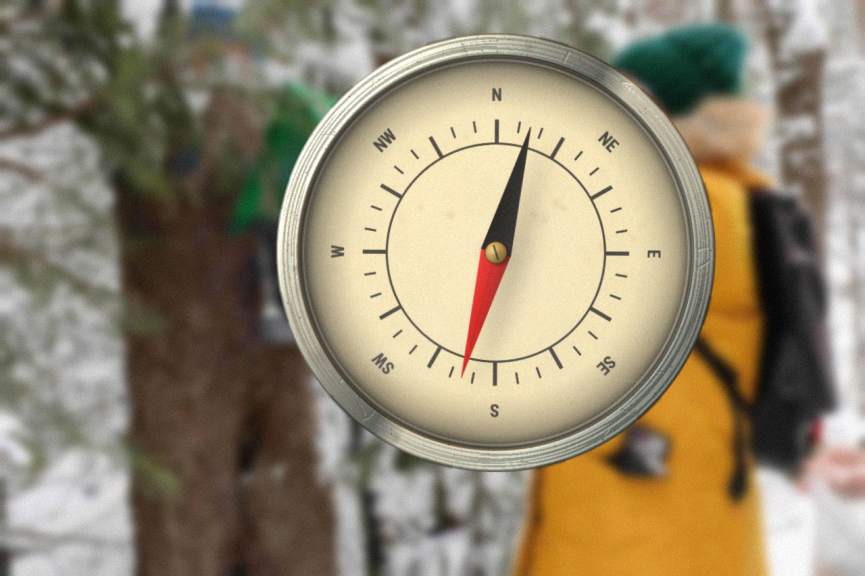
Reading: 195 °
